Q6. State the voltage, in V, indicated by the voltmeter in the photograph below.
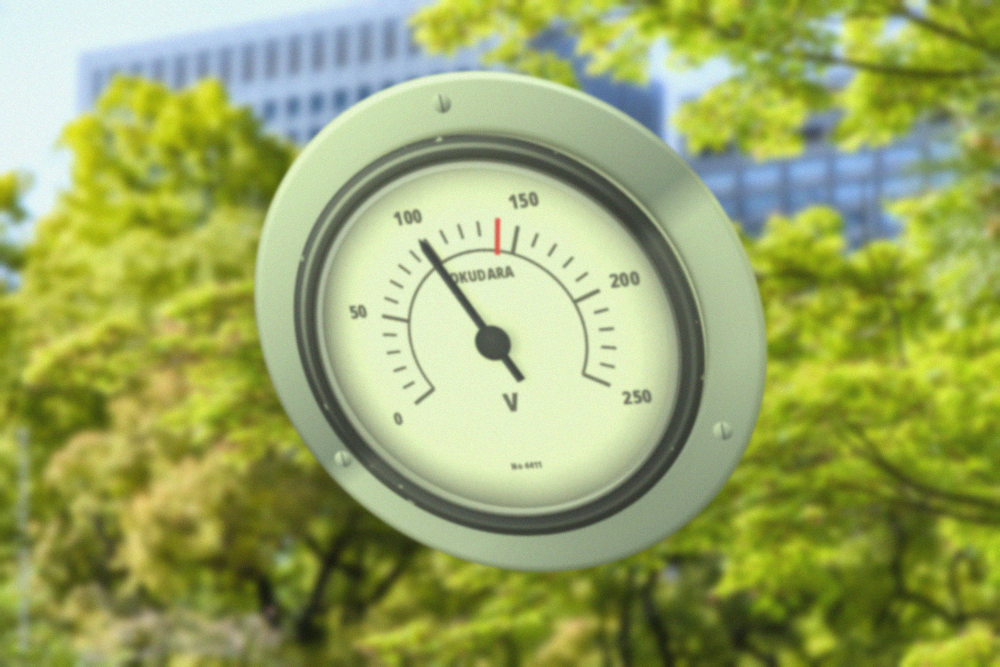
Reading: 100 V
